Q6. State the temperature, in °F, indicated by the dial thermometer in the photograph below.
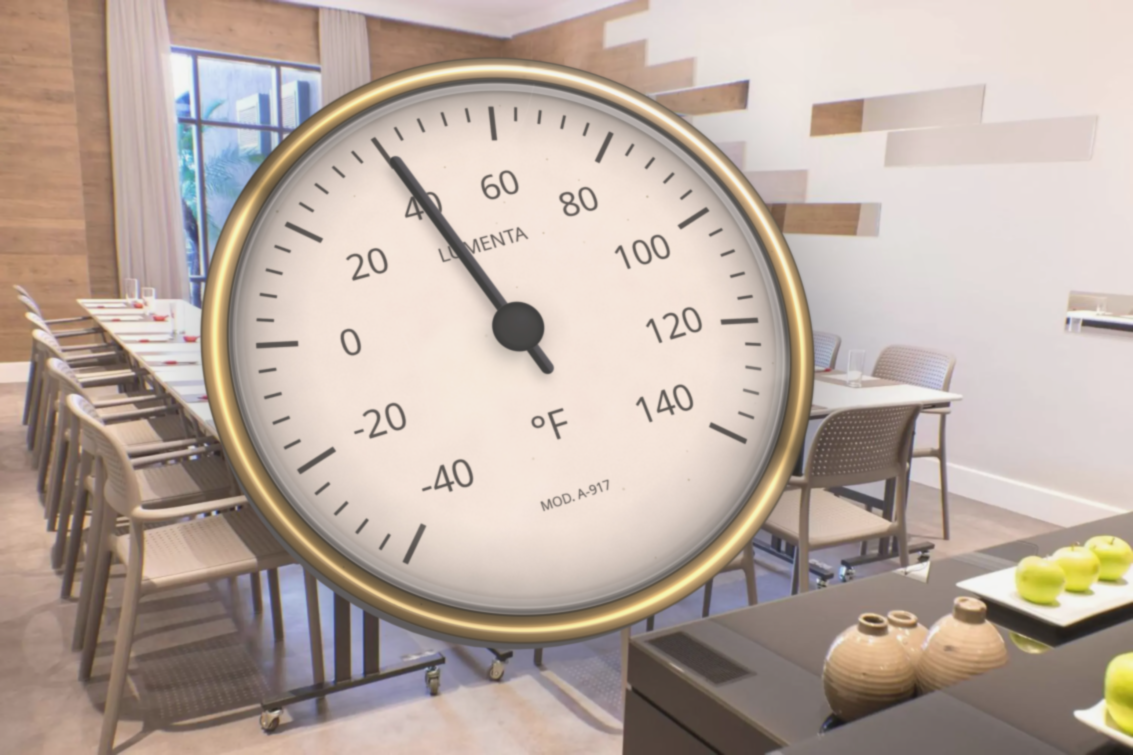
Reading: 40 °F
